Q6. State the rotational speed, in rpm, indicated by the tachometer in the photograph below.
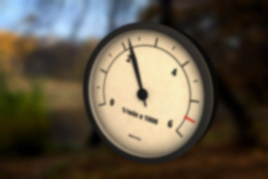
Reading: 2250 rpm
